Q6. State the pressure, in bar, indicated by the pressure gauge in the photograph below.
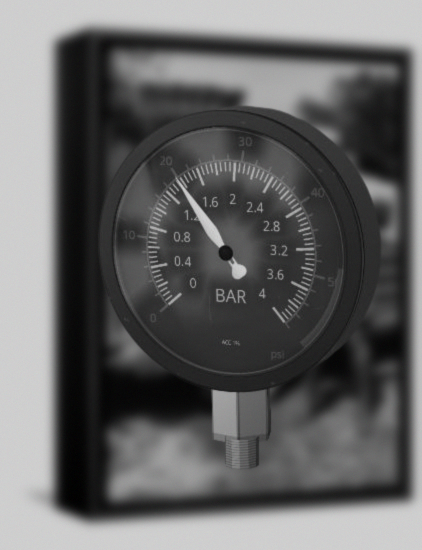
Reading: 1.4 bar
